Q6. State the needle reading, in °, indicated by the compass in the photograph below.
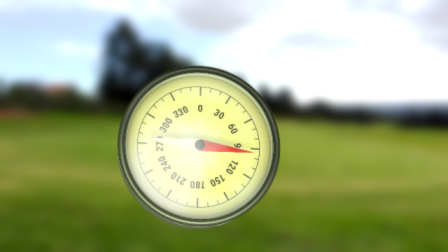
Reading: 95 °
